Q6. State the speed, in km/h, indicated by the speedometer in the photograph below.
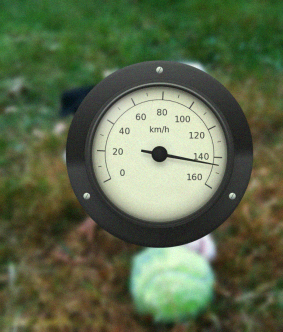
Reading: 145 km/h
